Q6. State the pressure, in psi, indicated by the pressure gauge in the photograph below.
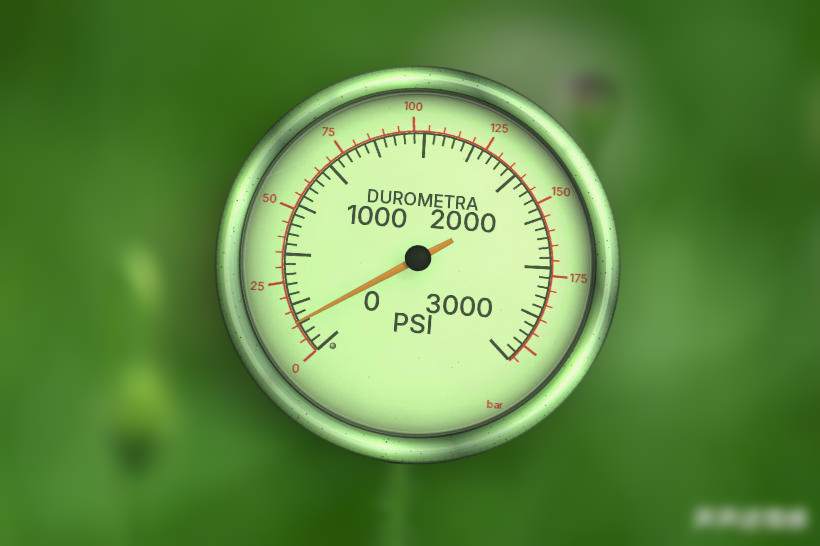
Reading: 150 psi
